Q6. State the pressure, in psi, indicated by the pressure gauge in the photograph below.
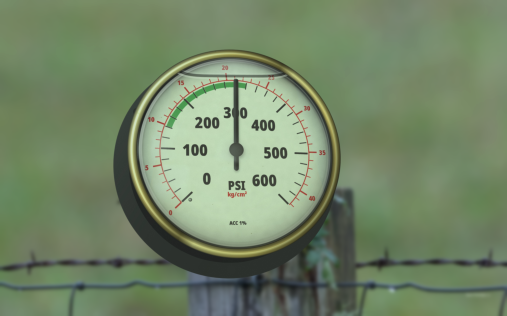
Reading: 300 psi
